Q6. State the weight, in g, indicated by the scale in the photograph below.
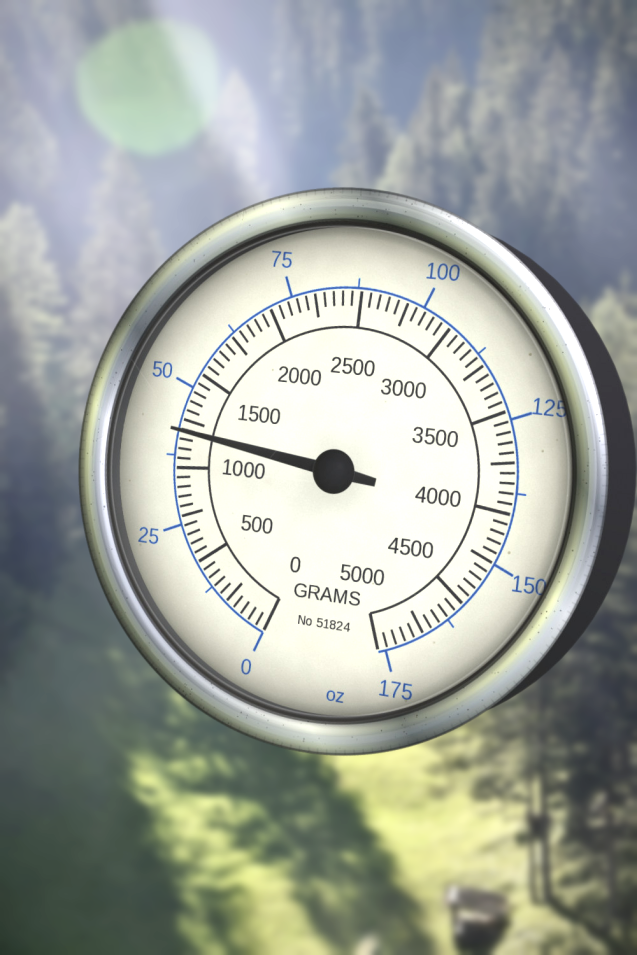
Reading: 1200 g
